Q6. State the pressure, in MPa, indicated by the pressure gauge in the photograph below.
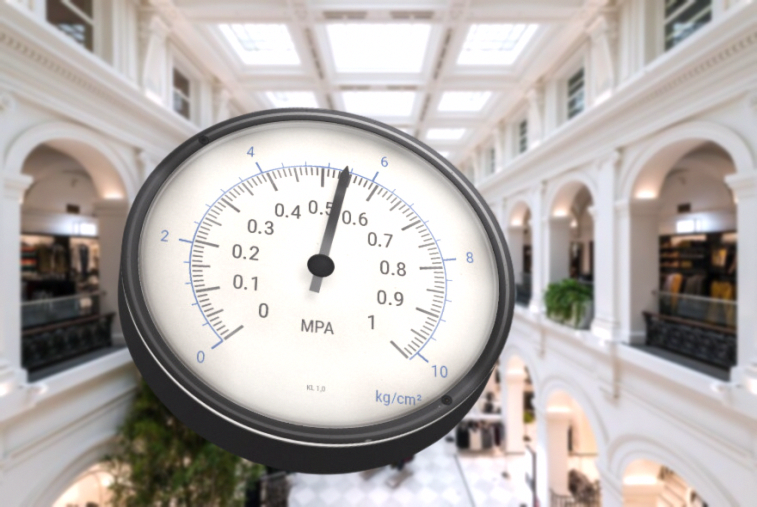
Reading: 0.54 MPa
